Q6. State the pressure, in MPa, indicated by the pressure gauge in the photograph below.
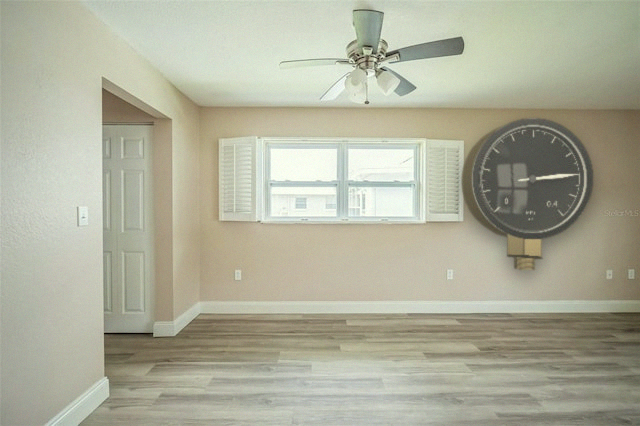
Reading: 0.32 MPa
